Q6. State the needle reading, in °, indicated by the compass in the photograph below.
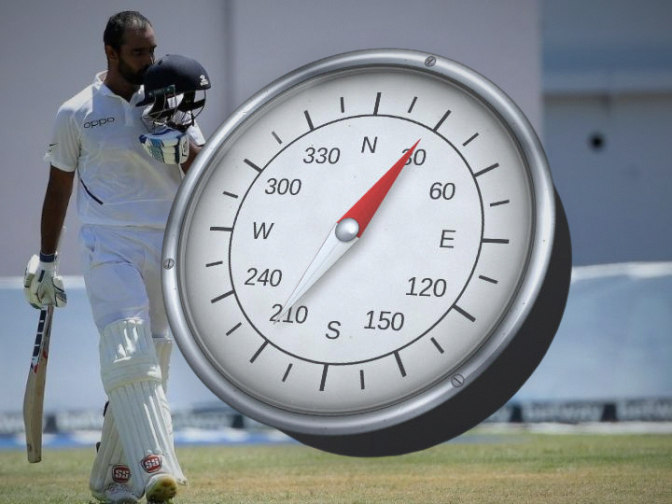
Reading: 30 °
